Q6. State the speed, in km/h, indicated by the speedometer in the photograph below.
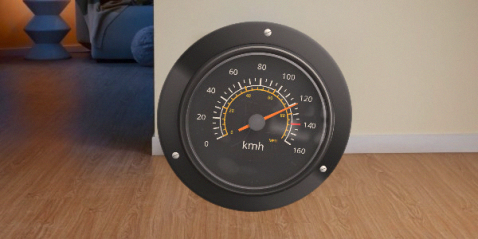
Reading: 120 km/h
